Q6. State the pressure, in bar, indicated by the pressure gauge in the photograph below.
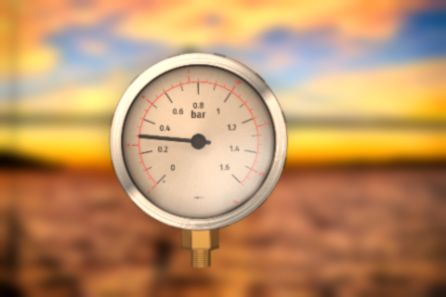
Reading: 0.3 bar
